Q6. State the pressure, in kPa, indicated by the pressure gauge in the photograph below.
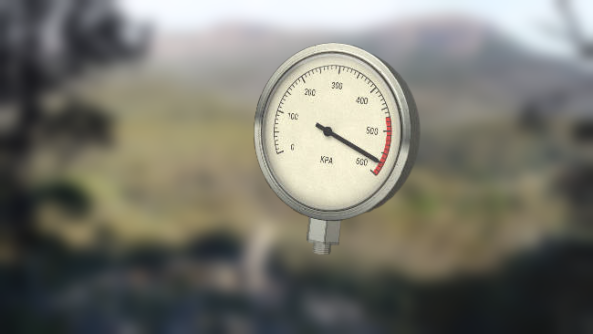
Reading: 570 kPa
